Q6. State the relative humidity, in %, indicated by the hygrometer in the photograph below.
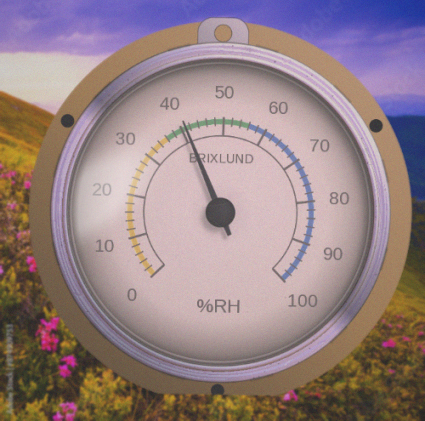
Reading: 41 %
